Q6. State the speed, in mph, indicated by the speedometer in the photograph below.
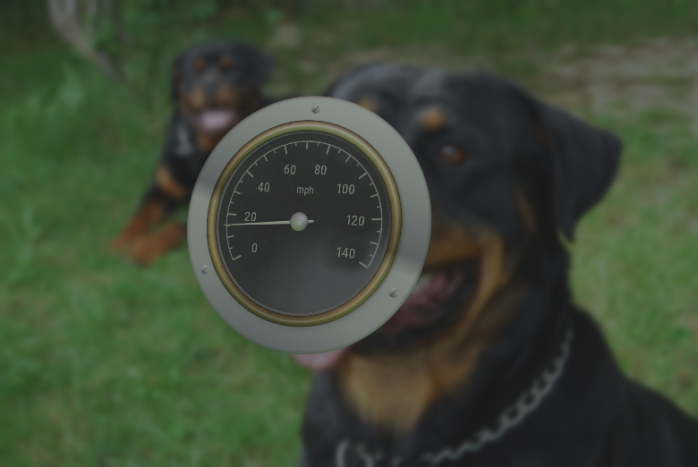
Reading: 15 mph
